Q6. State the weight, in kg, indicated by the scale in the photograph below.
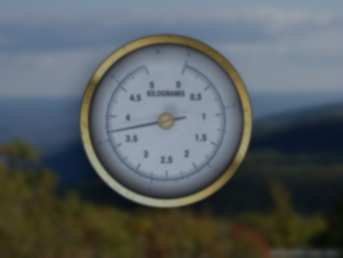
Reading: 3.75 kg
